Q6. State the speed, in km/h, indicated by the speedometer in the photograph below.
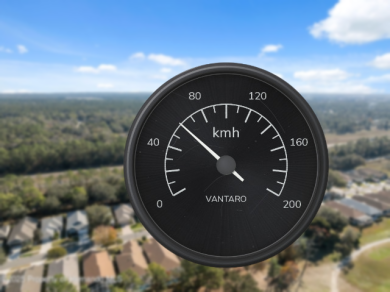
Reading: 60 km/h
